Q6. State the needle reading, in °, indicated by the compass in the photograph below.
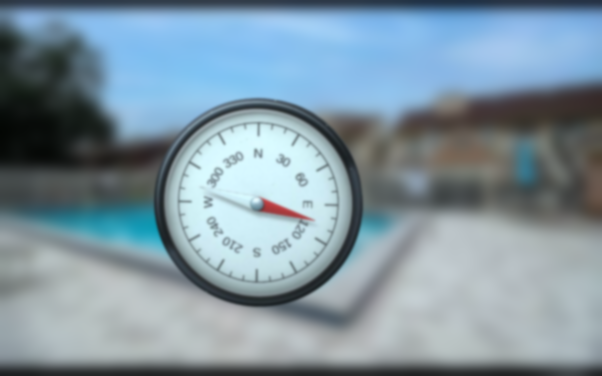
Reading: 105 °
